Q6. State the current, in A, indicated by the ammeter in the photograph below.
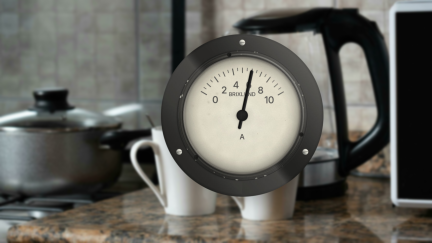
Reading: 6 A
